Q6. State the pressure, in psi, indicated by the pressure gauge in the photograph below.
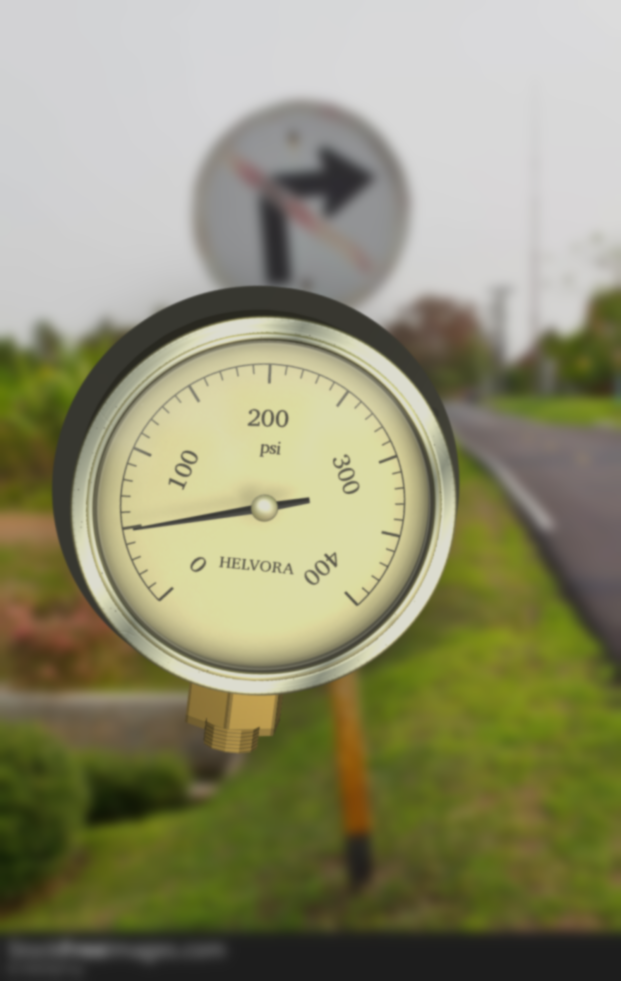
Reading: 50 psi
